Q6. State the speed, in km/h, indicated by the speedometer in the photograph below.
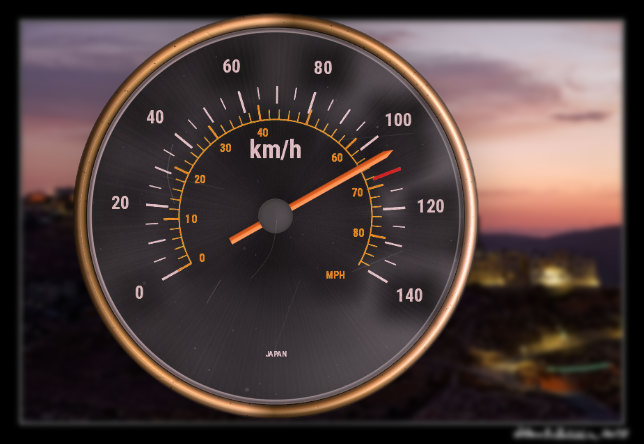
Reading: 105 km/h
